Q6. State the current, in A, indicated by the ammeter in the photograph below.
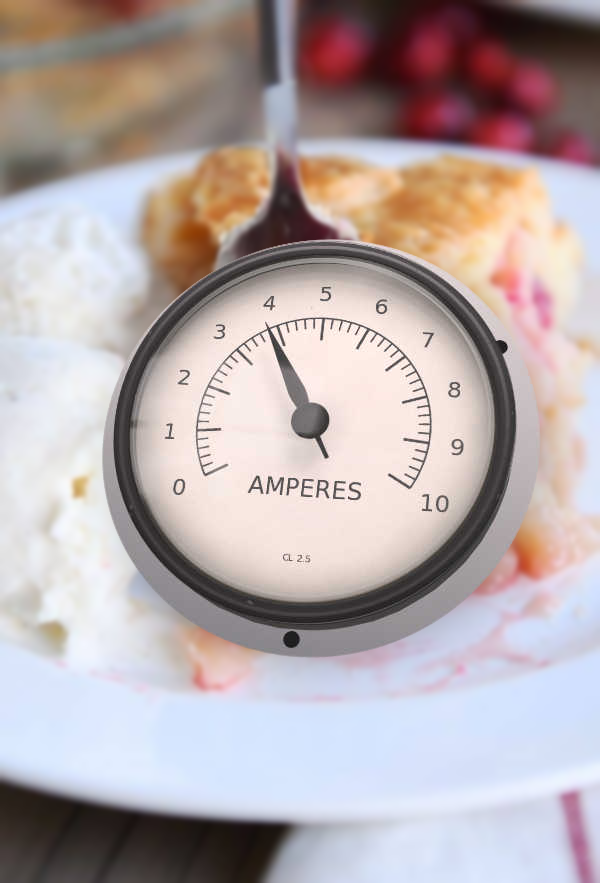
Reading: 3.8 A
